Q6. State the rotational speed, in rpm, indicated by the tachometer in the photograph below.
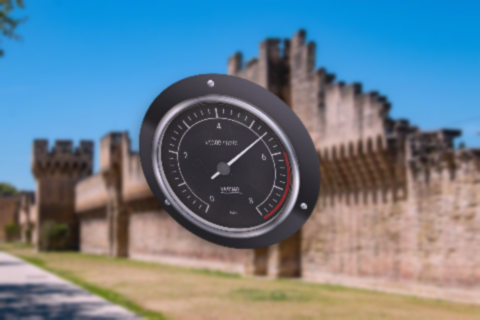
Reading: 5400 rpm
